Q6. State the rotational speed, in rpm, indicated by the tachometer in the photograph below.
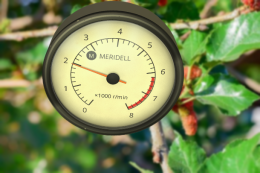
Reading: 2000 rpm
